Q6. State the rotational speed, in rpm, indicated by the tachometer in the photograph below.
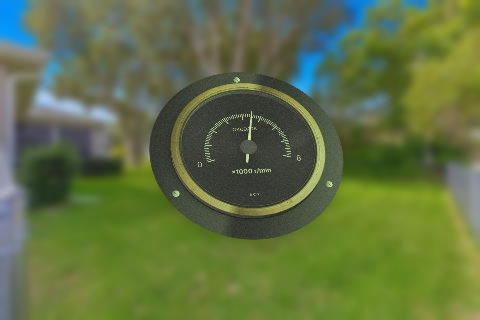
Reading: 4500 rpm
